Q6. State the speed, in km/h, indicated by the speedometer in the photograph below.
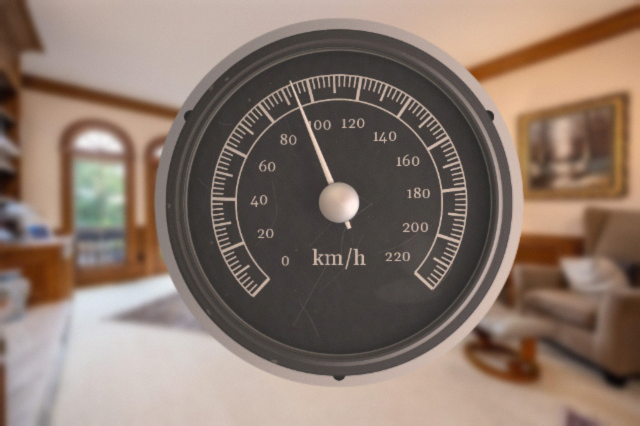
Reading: 94 km/h
